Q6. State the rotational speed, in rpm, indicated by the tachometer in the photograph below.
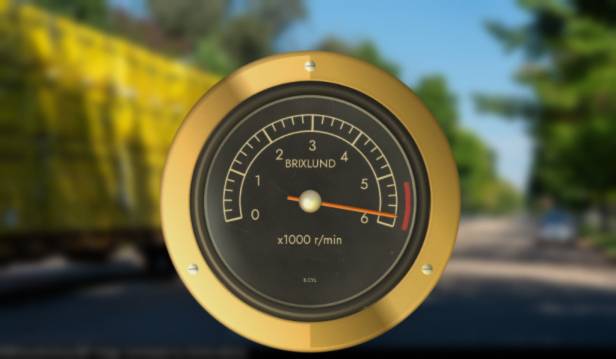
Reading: 5800 rpm
